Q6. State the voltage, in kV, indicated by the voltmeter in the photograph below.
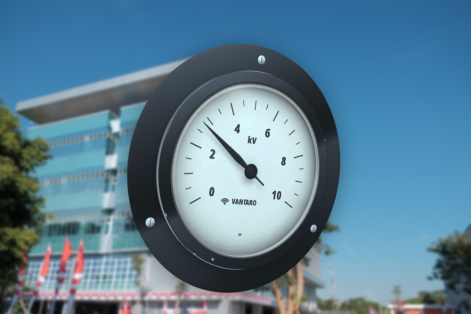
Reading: 2.75 kV
